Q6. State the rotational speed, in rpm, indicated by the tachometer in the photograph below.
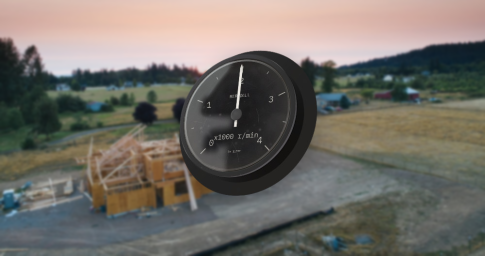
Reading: 2000 rpm
